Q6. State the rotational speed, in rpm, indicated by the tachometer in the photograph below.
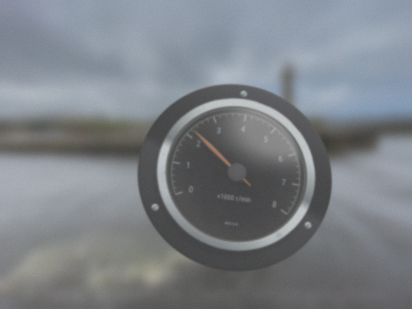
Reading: 2200 rpm
